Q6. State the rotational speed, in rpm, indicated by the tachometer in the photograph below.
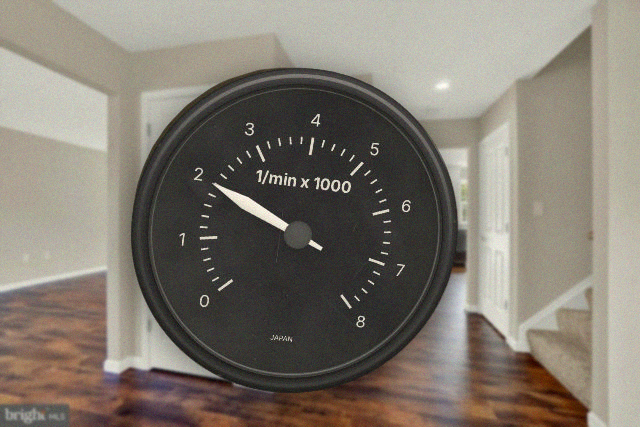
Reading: 2000 rpm
